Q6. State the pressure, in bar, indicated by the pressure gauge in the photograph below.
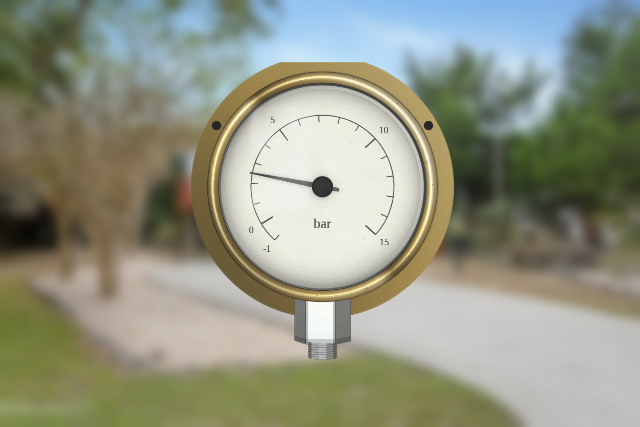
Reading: 2.5 bar
